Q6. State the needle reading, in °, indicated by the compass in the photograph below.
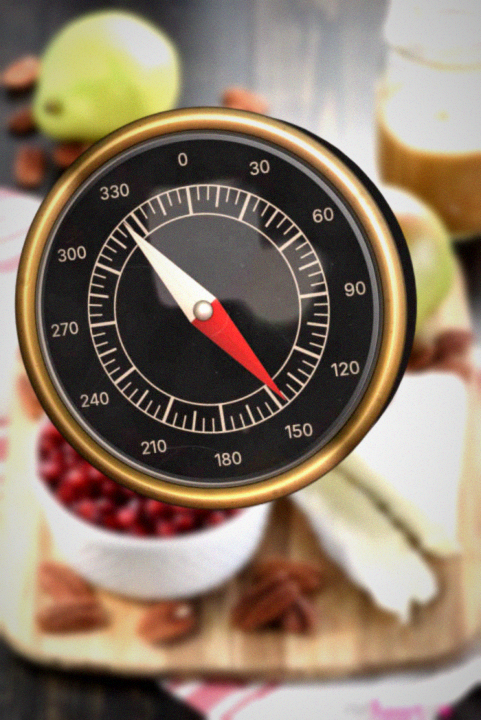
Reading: 145 °
